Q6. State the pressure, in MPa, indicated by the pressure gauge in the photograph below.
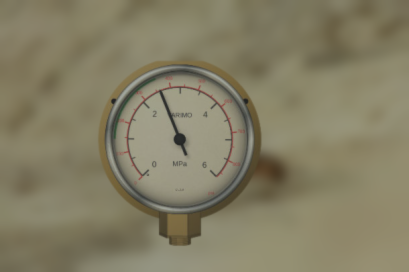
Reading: 2.5 MPa
